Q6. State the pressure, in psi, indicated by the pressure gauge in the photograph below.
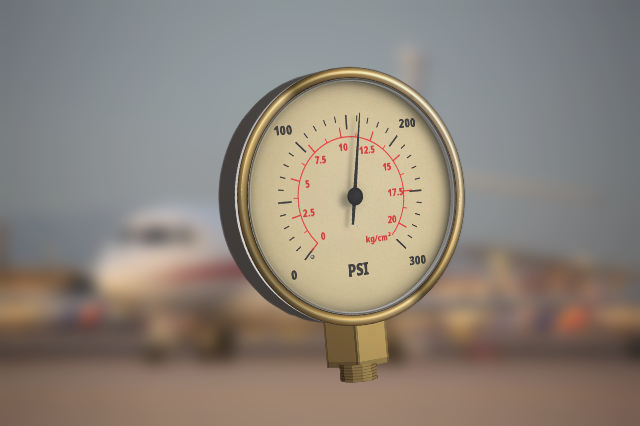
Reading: 160 psi
